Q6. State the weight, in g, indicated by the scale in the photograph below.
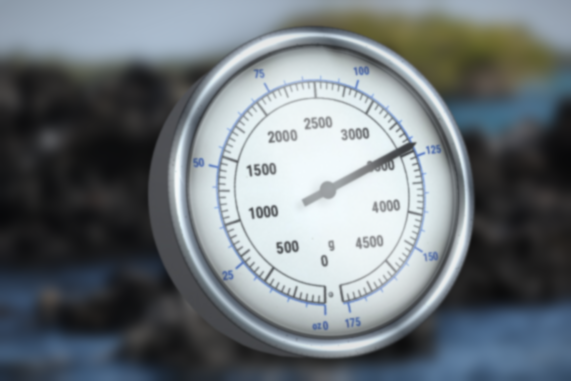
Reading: 3450 g
